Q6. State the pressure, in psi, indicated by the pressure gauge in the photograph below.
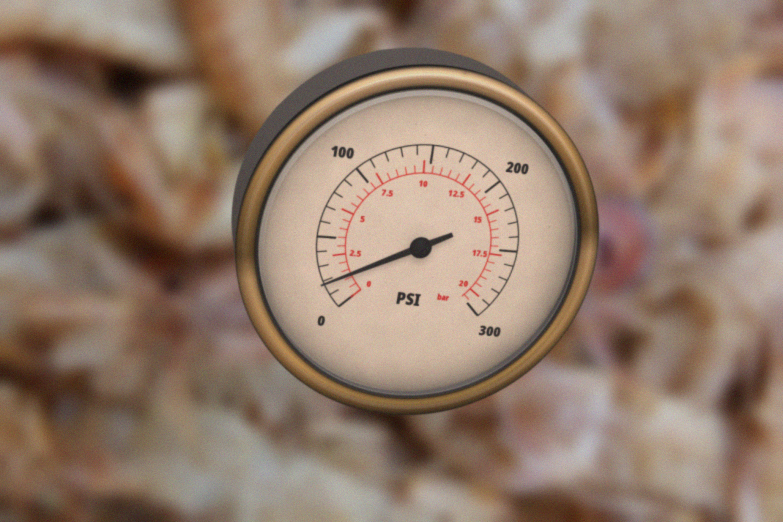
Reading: 20 psi
